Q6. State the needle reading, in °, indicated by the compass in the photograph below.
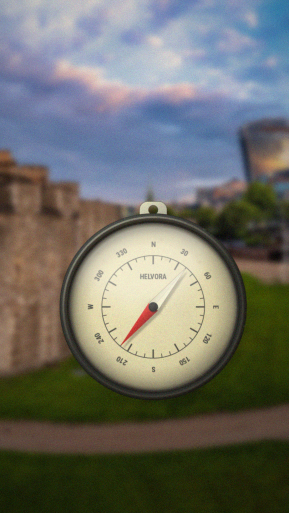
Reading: 220 °
